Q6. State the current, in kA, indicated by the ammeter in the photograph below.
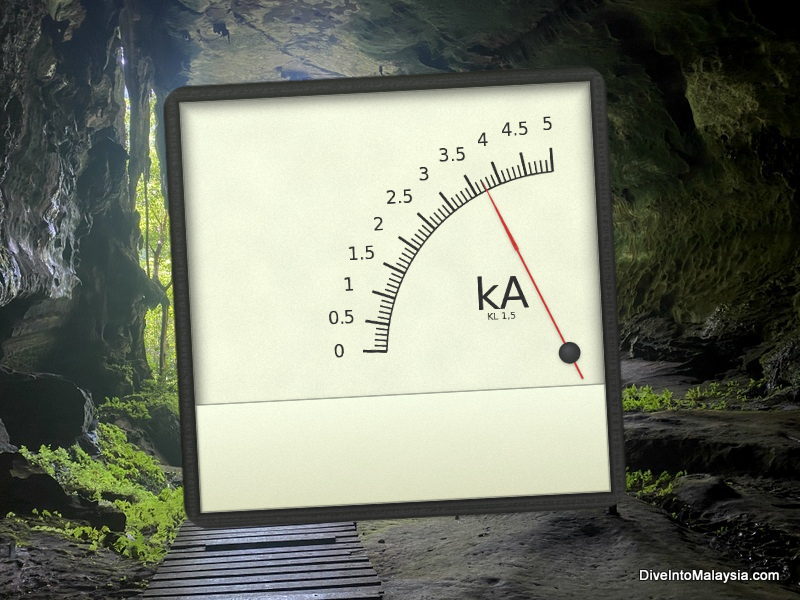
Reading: 3.7 kA
